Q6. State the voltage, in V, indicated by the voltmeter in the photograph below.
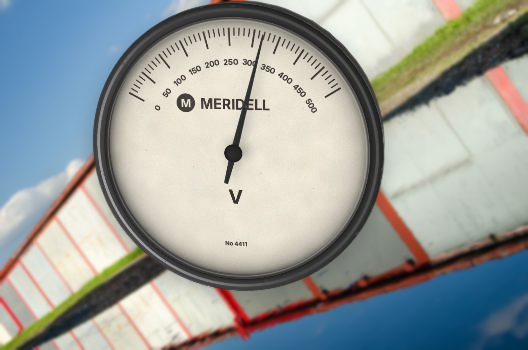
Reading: 320 V
